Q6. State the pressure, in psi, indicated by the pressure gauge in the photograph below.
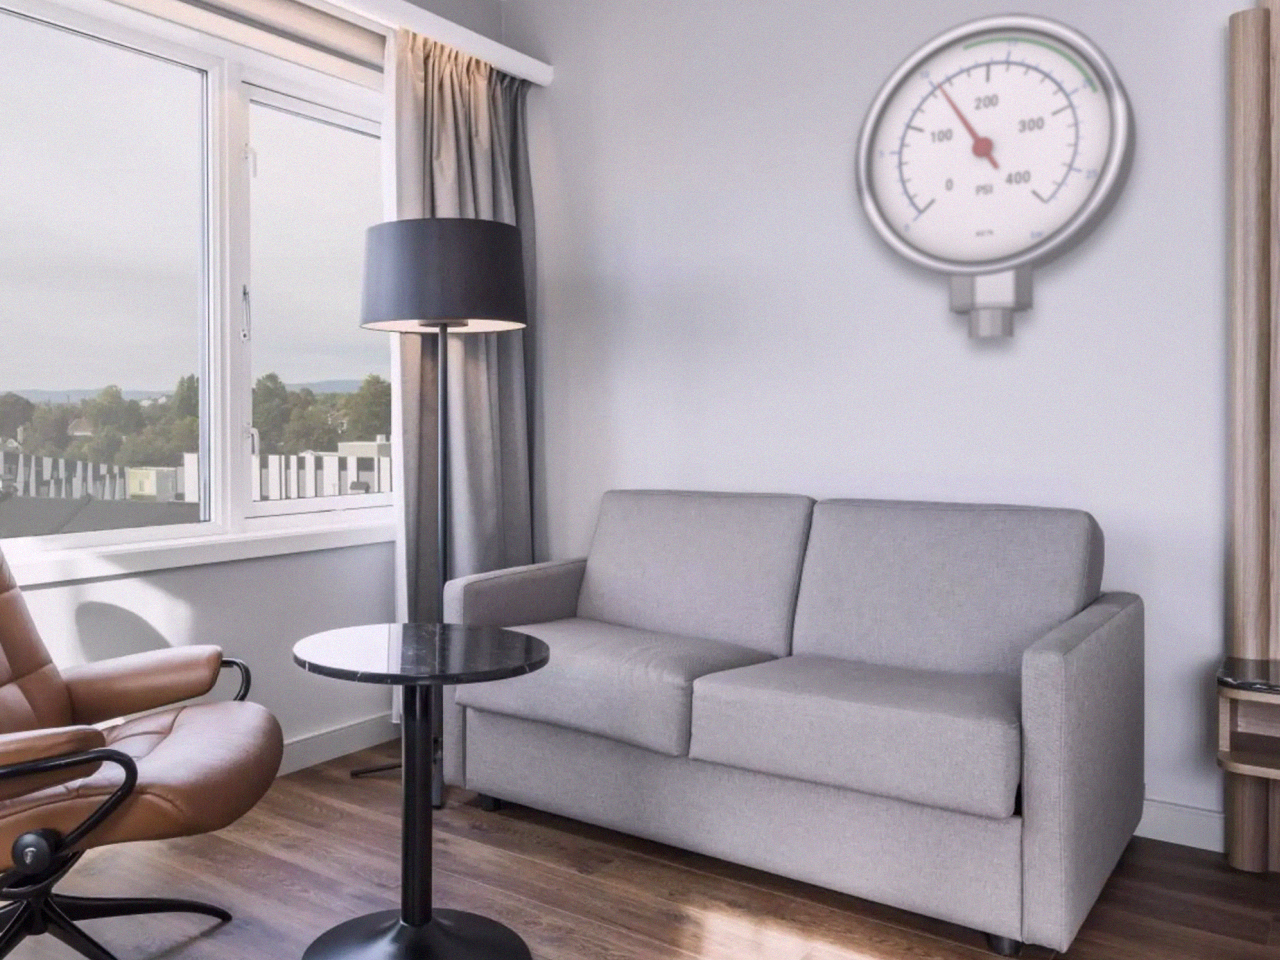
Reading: 150 psi
